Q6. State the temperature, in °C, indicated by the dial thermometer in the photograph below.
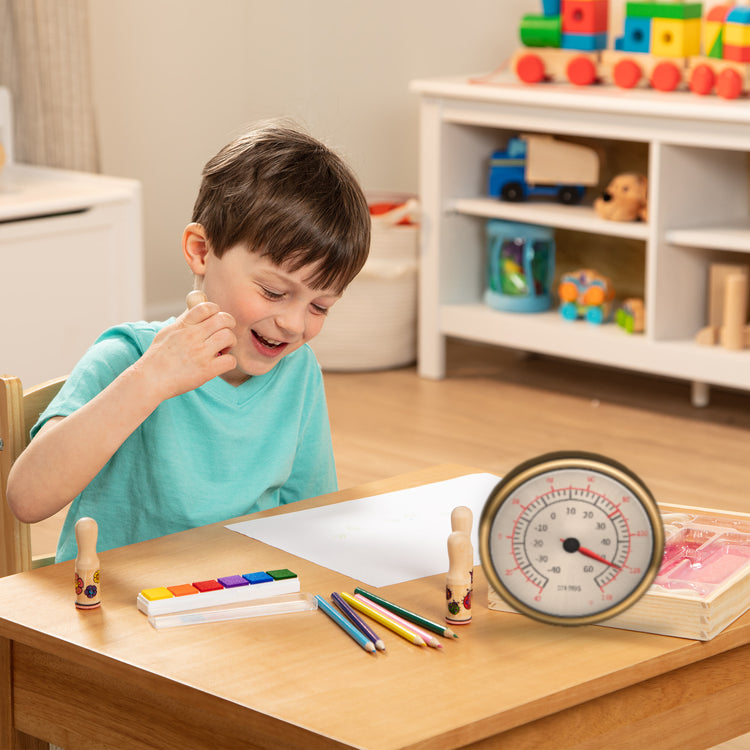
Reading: 50 °C
